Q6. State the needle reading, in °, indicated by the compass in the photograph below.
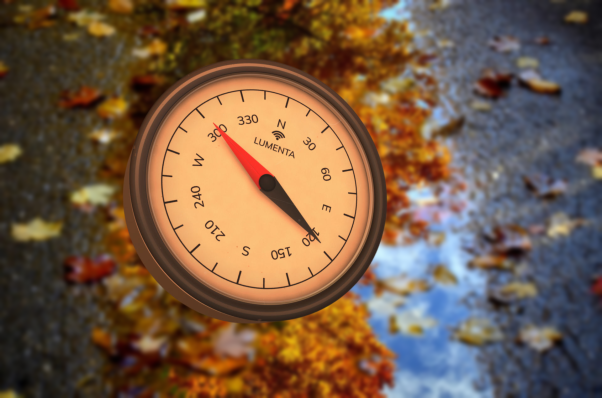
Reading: 300 °
